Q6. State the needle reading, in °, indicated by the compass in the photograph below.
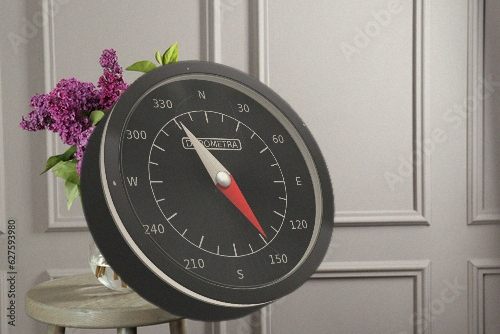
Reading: 150 °
